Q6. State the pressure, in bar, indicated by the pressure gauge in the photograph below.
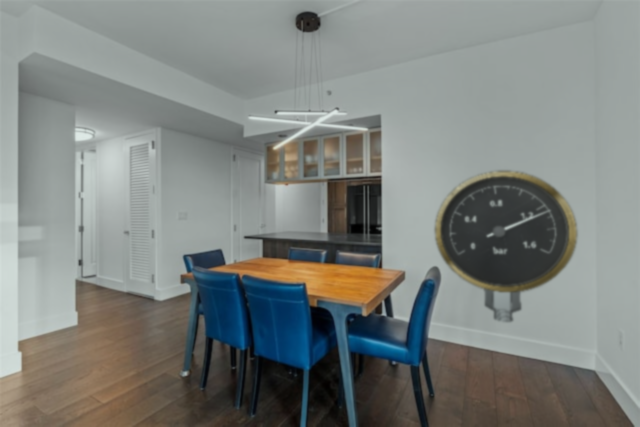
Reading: 1.25 bar
